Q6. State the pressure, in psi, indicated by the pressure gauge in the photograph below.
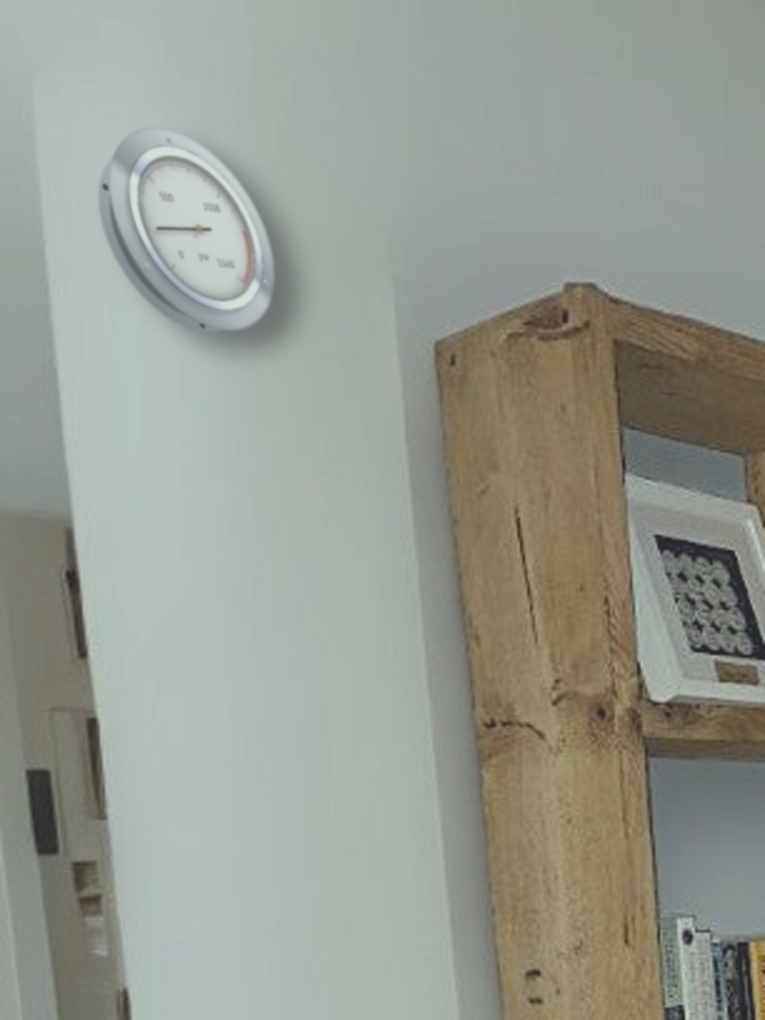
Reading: 200 psi
